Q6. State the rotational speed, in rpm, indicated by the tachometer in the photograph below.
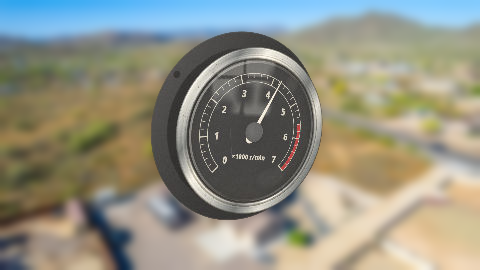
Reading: 4200 rpm
